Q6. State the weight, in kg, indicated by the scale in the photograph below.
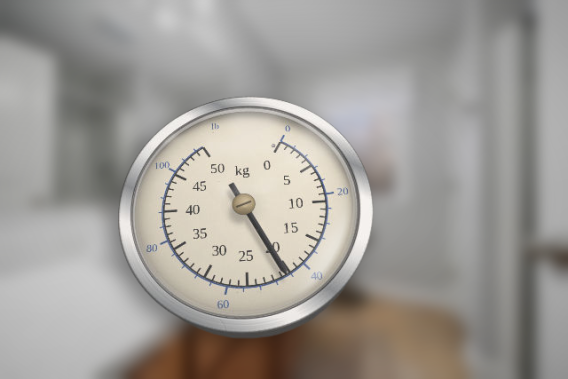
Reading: 20.5 kg
